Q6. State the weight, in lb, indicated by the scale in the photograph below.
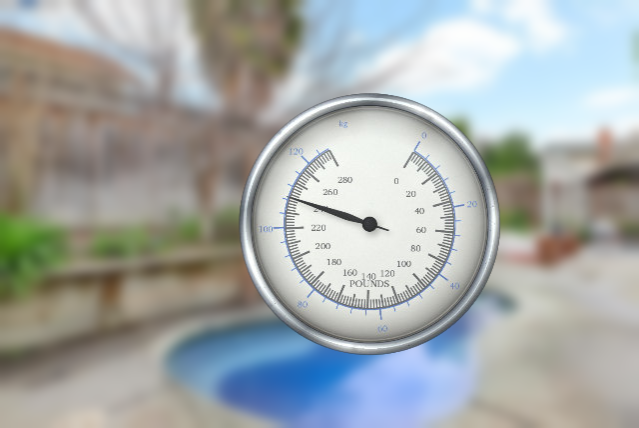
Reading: 240 lb
